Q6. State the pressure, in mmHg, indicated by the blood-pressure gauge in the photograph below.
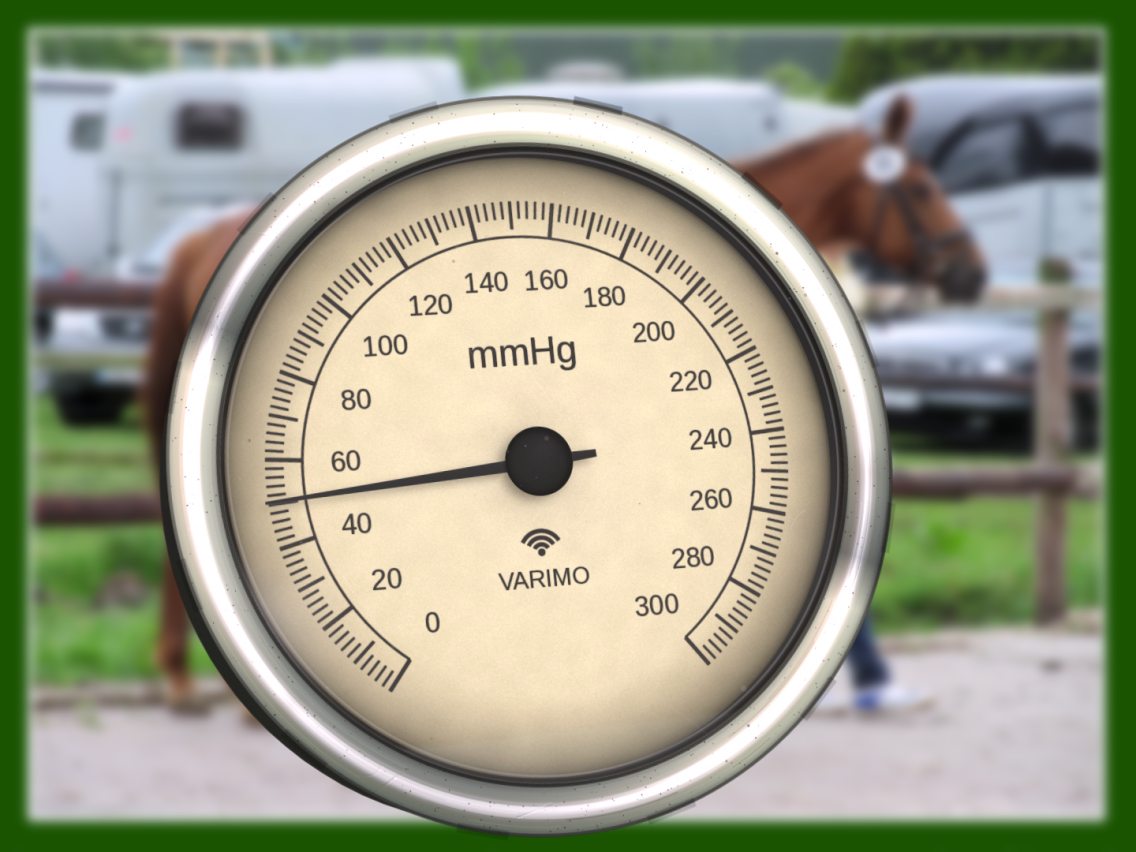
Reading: 50 mmHg
